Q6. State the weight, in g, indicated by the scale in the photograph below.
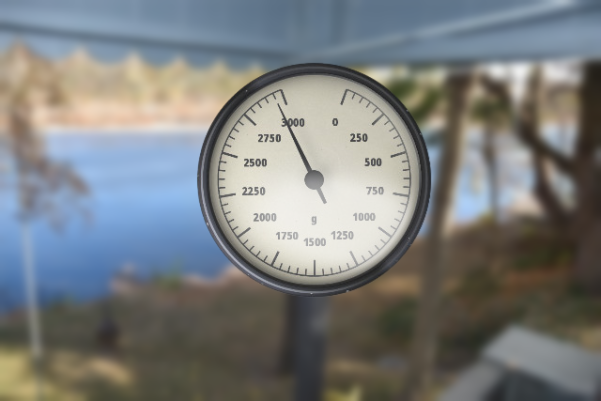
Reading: 2950 g
